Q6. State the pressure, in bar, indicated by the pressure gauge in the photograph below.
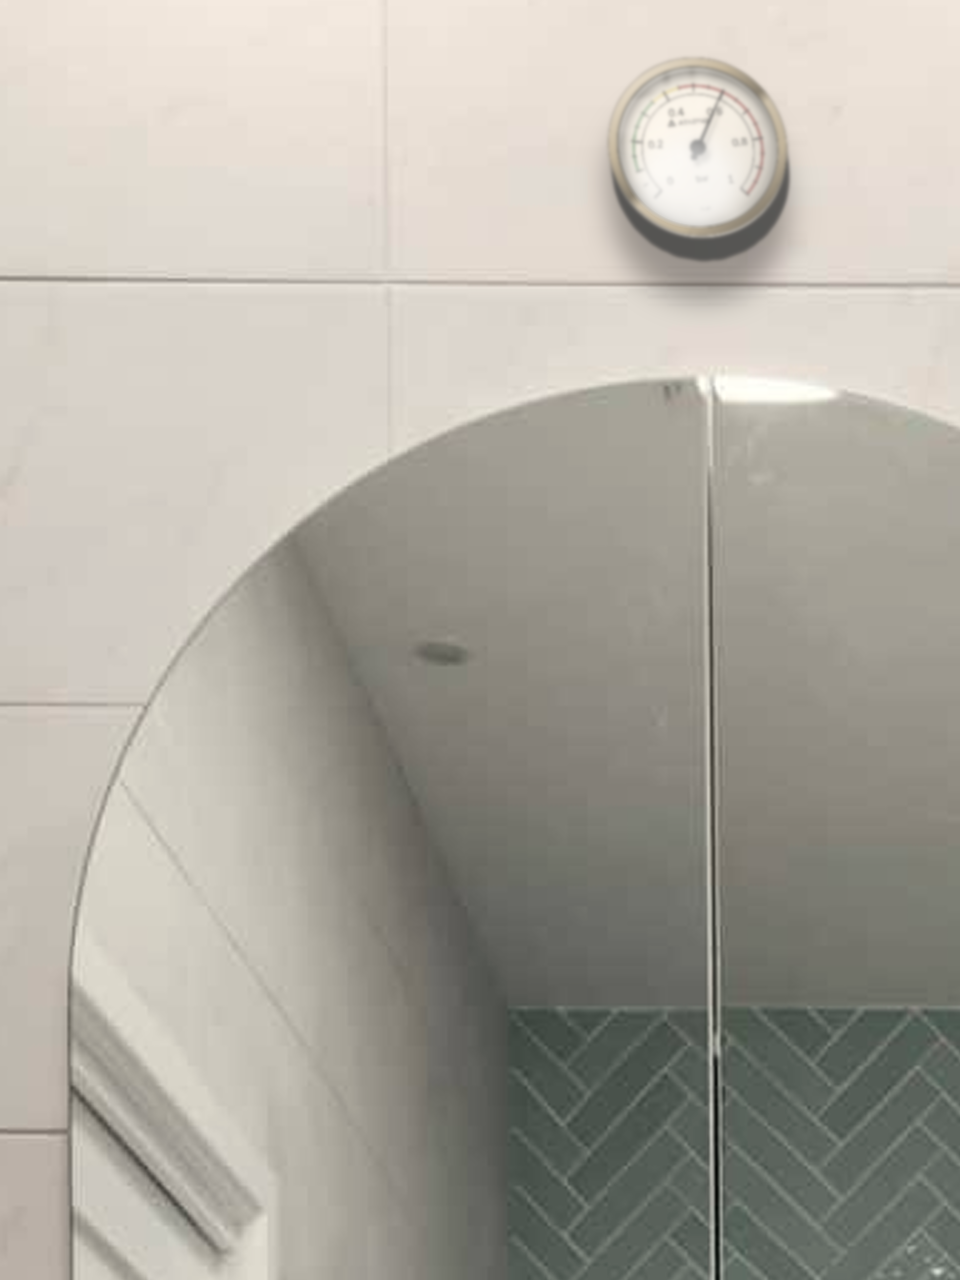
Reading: 0.6 bar
